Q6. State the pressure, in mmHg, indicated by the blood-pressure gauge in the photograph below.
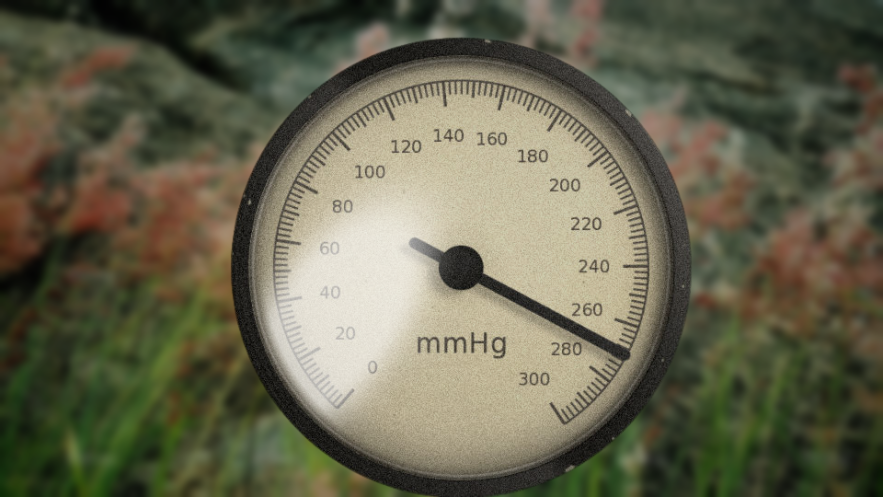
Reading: 270 mmHg
